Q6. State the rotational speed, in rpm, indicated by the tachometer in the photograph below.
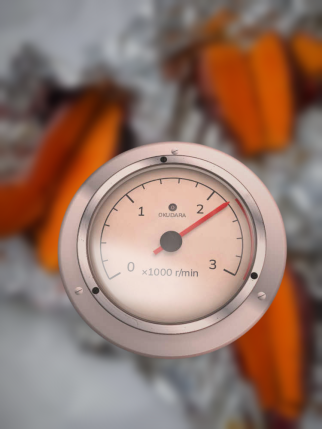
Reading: 2200 rpm
